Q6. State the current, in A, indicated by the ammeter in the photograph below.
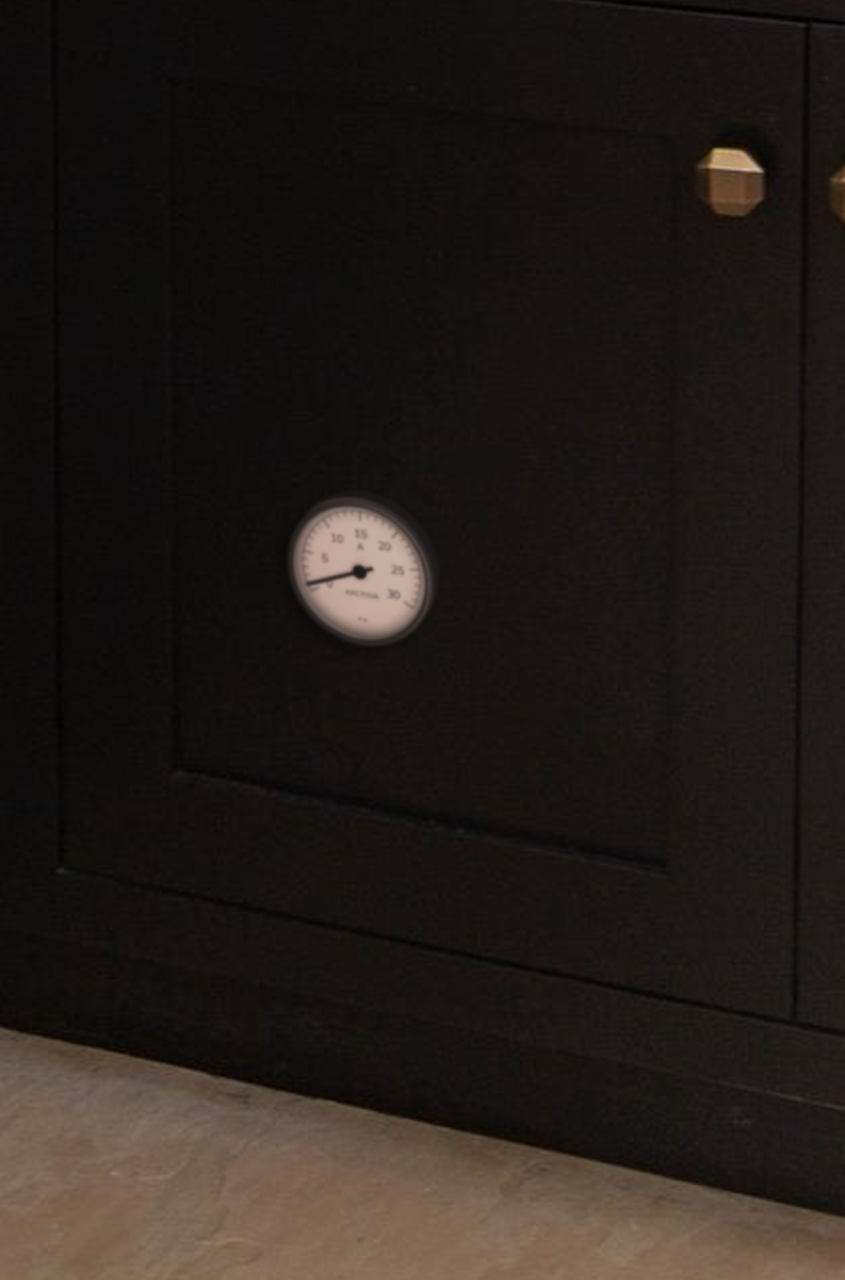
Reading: 1 A
